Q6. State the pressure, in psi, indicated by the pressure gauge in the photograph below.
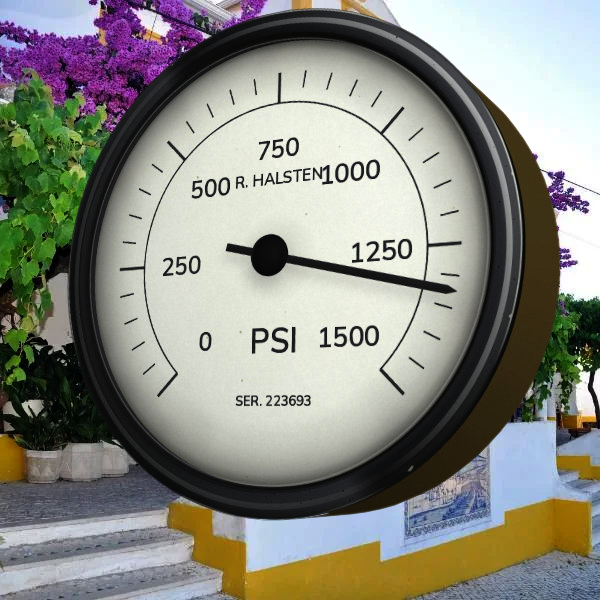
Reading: 1325 psi
